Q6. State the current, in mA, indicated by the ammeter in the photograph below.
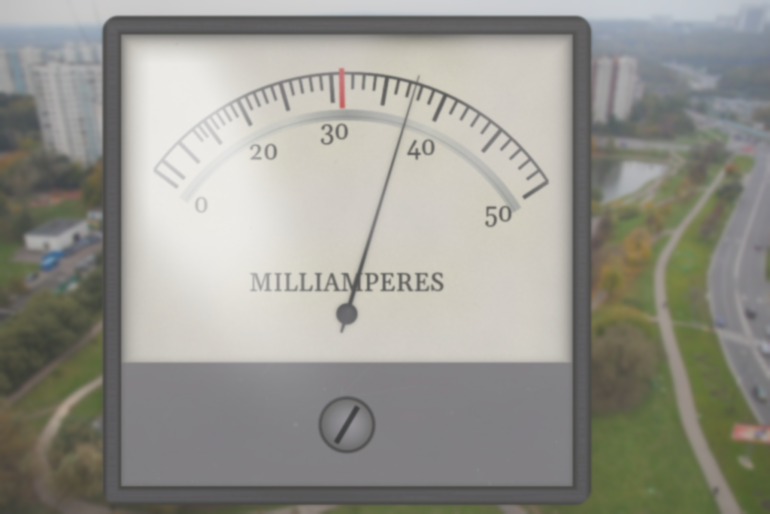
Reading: 37.5 mA
